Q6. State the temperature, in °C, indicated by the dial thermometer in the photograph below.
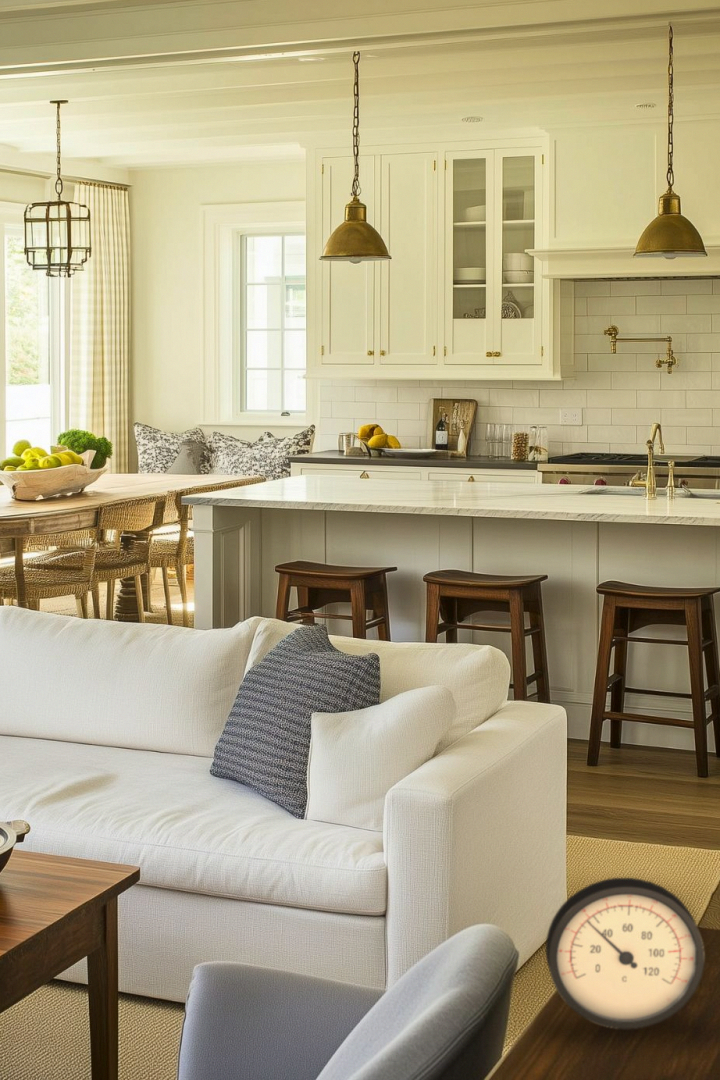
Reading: 36 °C
